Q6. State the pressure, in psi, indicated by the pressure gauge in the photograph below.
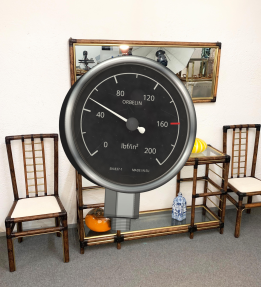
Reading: 50 psi
